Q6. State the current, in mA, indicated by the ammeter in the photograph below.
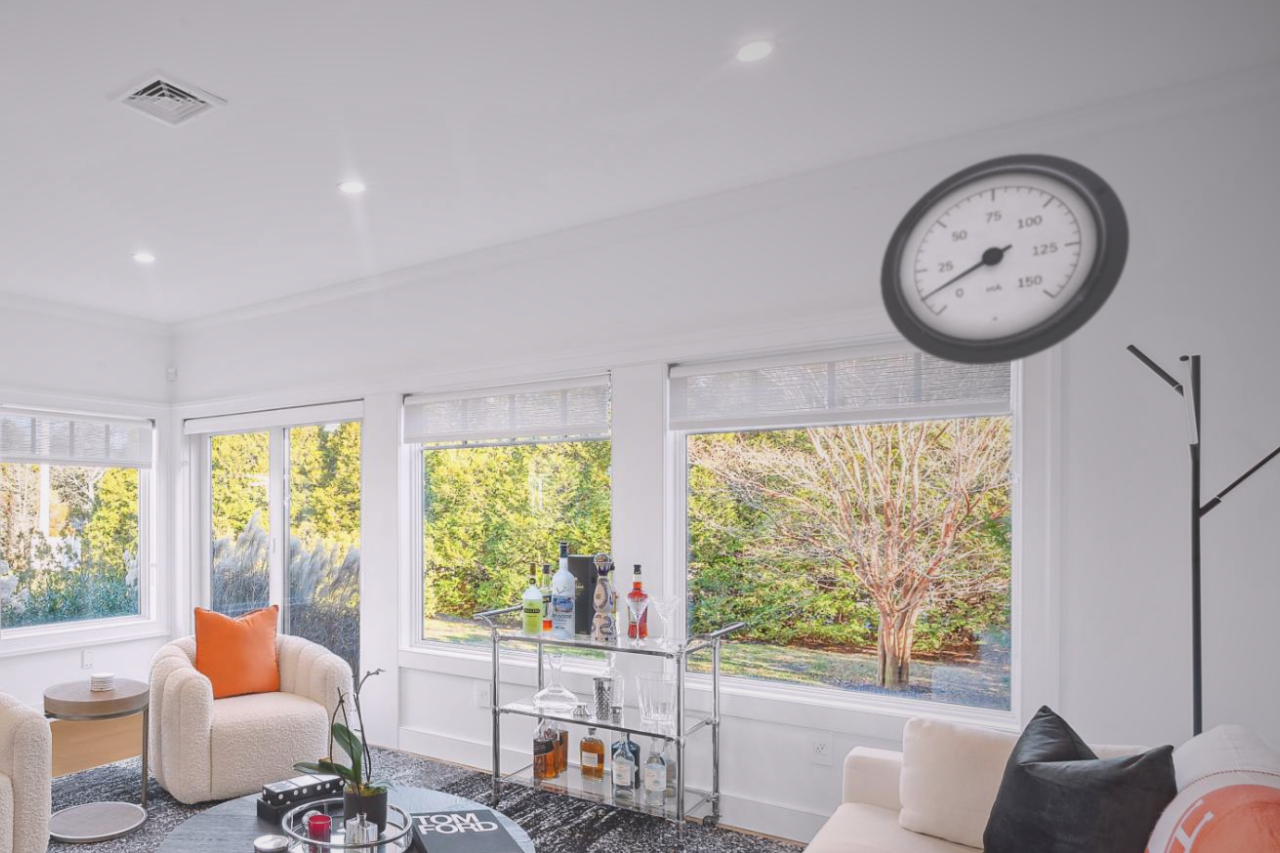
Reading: 10 mA
